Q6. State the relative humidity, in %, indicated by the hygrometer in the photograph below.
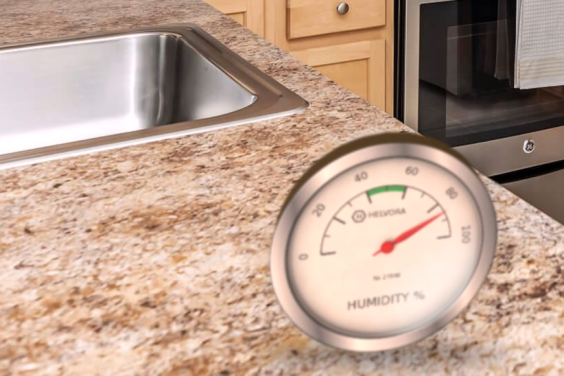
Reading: 85 %
